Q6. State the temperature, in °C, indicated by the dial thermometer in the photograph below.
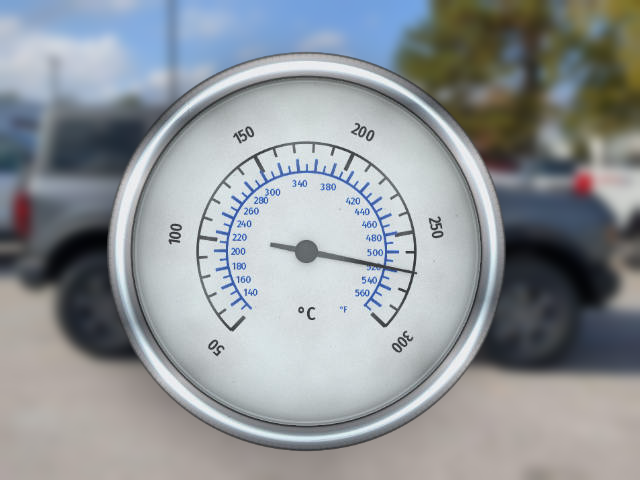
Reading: 270 °C
